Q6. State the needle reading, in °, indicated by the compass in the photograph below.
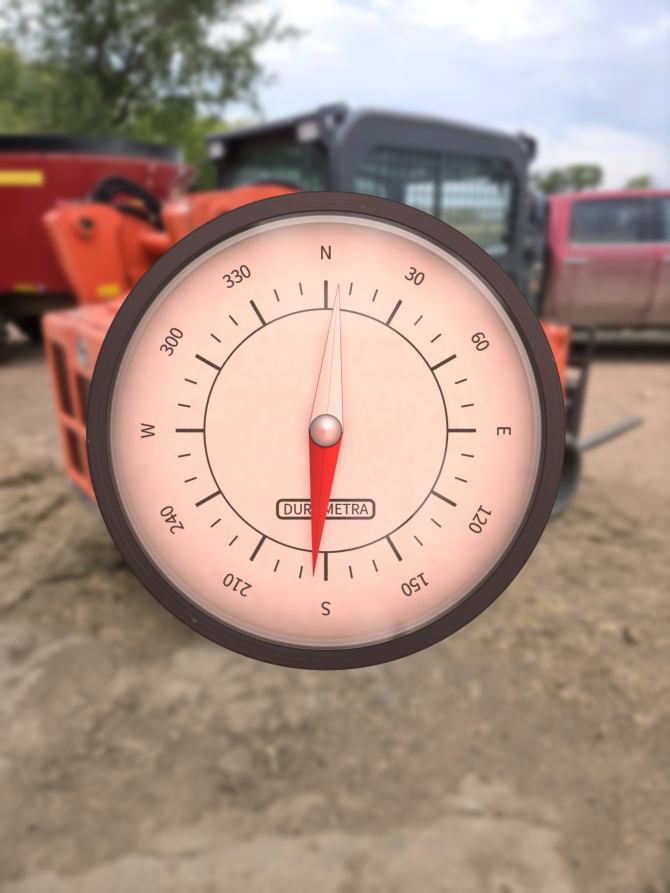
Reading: 185 °
